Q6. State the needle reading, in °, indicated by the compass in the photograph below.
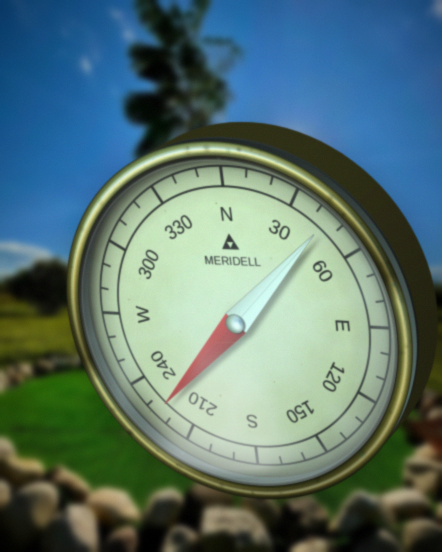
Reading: 225 °
